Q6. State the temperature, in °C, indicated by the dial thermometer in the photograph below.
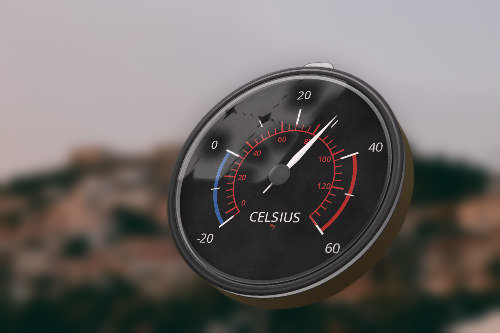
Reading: 30 °C
